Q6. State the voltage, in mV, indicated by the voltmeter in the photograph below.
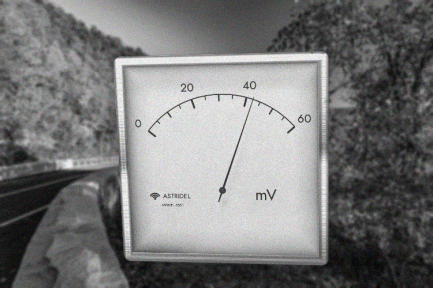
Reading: 42.5 mV
